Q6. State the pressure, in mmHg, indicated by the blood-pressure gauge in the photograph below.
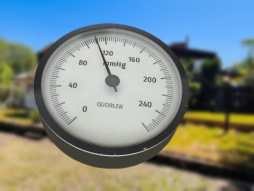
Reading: 110 mmHg
